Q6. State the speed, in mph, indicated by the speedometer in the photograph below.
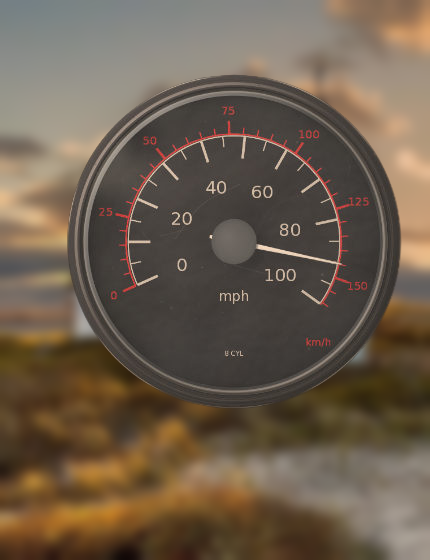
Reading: 90 mph
